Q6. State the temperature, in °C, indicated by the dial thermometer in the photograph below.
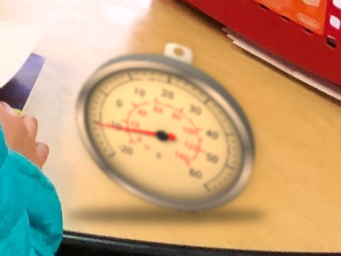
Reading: -10 °C
